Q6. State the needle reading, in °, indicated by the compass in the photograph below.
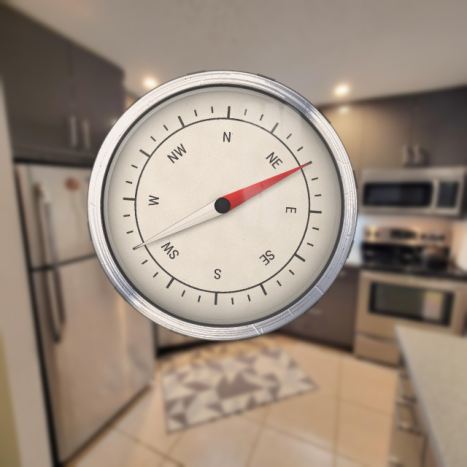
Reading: 60 °
